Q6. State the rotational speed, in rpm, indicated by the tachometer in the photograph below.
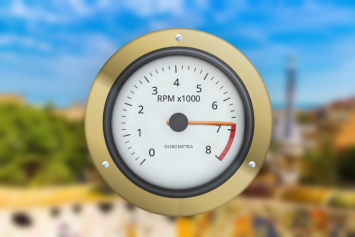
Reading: 6800 rpm
